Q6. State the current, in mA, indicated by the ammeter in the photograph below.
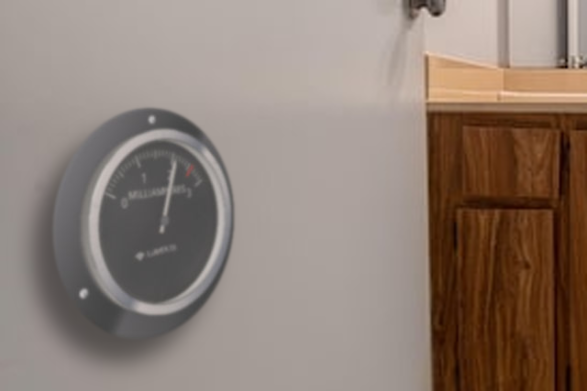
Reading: 2 mA
